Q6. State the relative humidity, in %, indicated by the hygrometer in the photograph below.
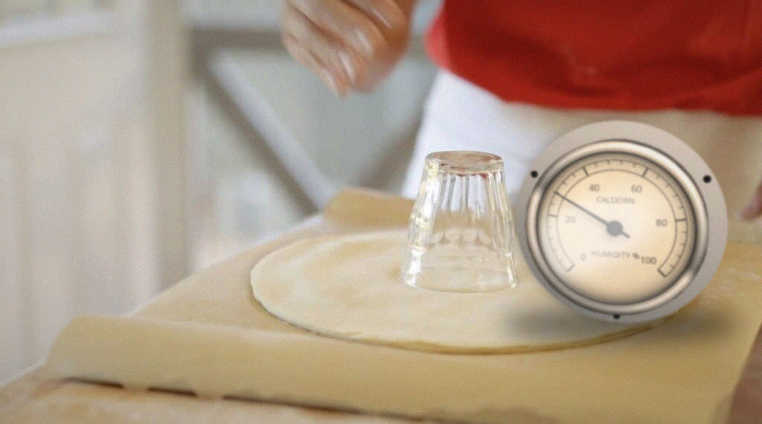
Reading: 28 %
